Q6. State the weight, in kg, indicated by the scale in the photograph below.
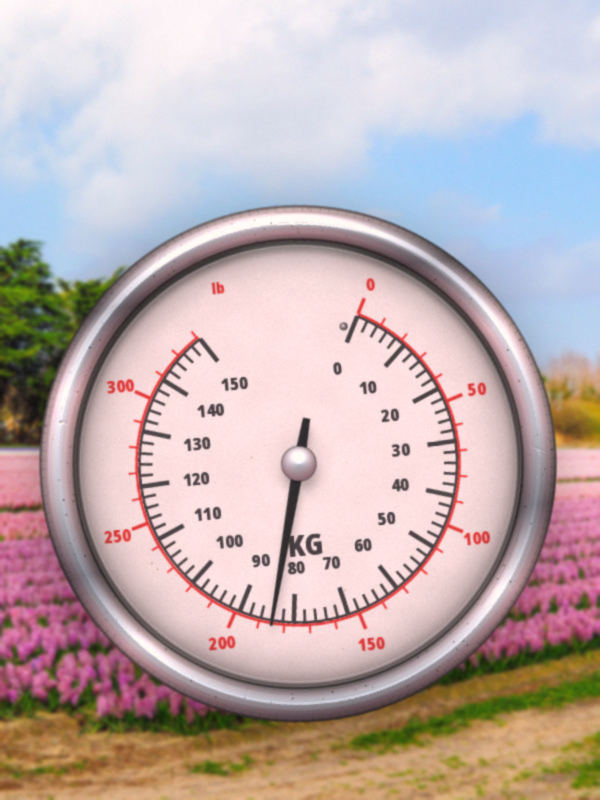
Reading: 84 kg
